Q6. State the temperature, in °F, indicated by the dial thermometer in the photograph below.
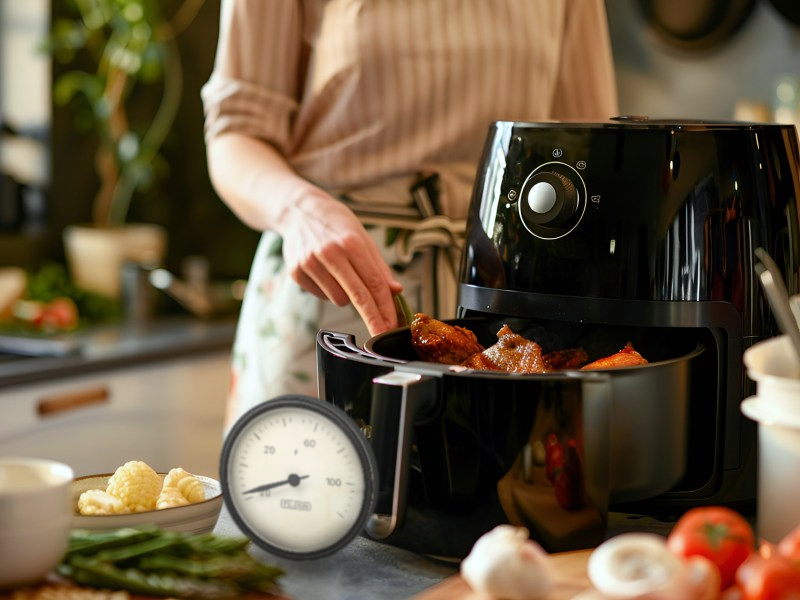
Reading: -16 °F
